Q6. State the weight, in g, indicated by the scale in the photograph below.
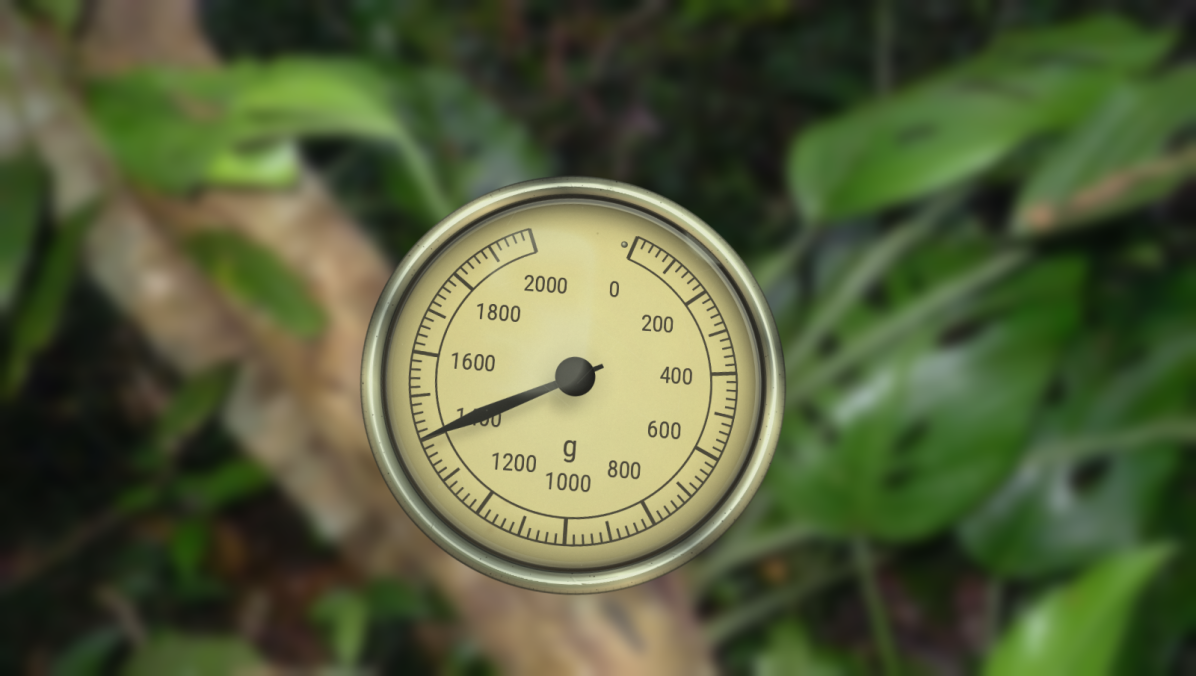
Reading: 1400 g
